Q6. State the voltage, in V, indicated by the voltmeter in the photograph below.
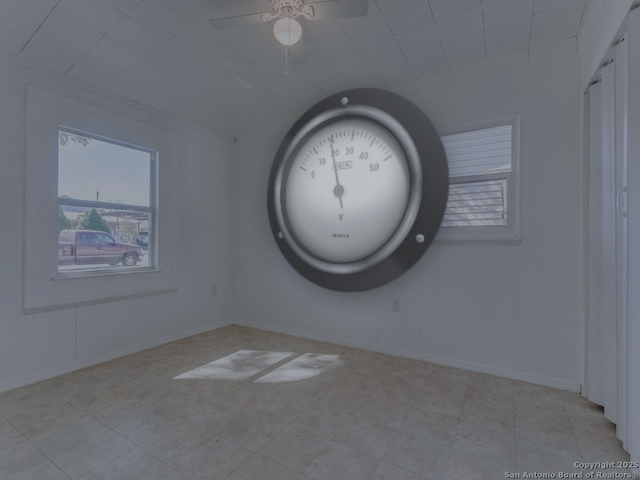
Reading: 20 V
